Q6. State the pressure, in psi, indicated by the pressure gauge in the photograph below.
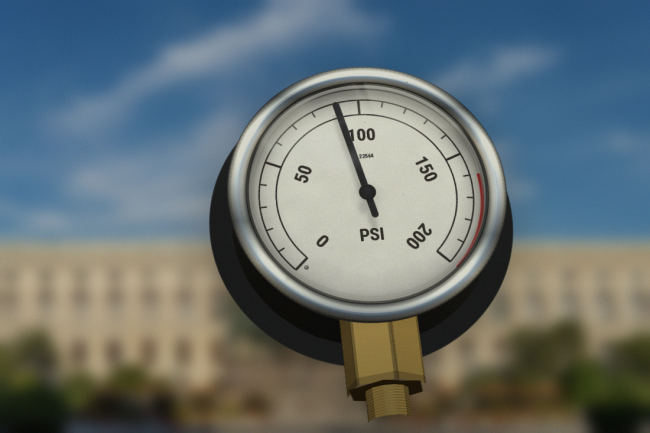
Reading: 90 psi
